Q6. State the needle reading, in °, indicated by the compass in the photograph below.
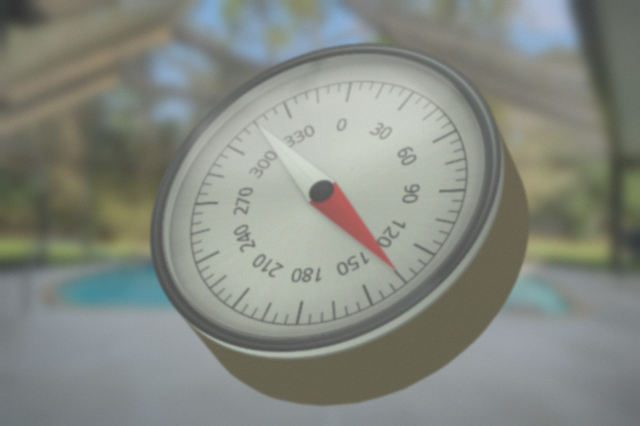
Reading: 135 °
